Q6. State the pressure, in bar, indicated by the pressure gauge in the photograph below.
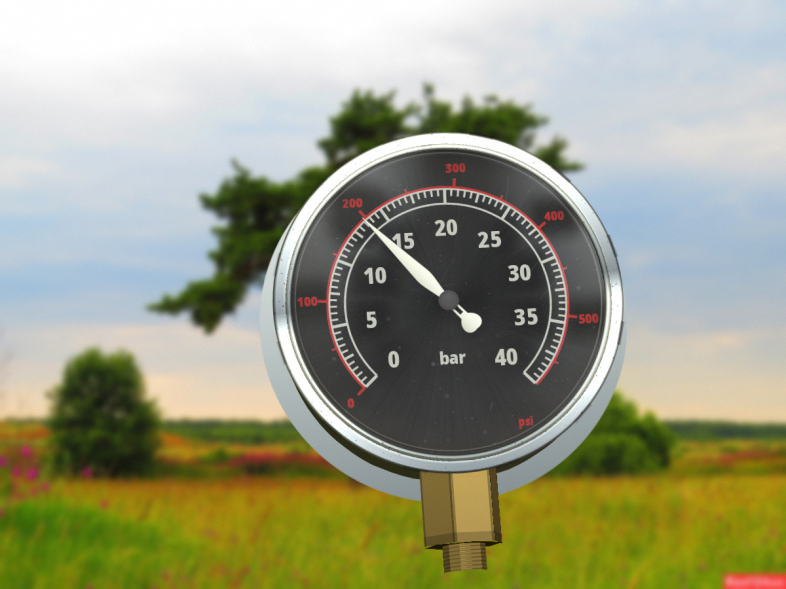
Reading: 13.5 bar
